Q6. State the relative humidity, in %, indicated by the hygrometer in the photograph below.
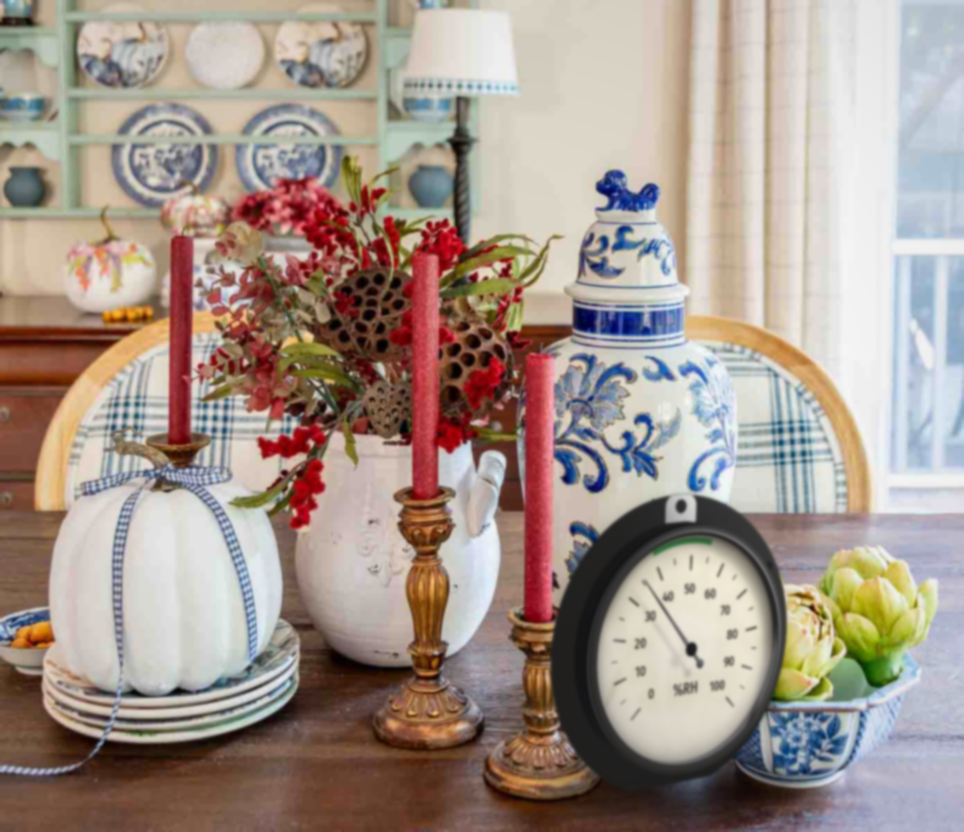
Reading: 35 %
